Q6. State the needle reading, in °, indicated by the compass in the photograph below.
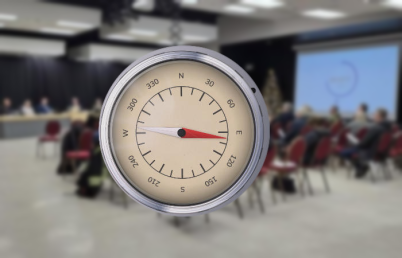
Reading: 97.5 °
